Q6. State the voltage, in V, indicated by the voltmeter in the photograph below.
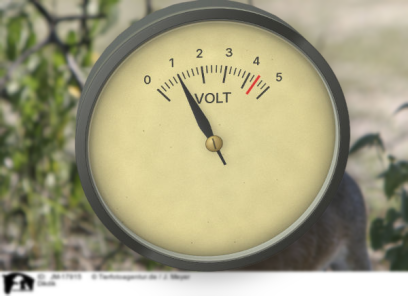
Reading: 1 V
